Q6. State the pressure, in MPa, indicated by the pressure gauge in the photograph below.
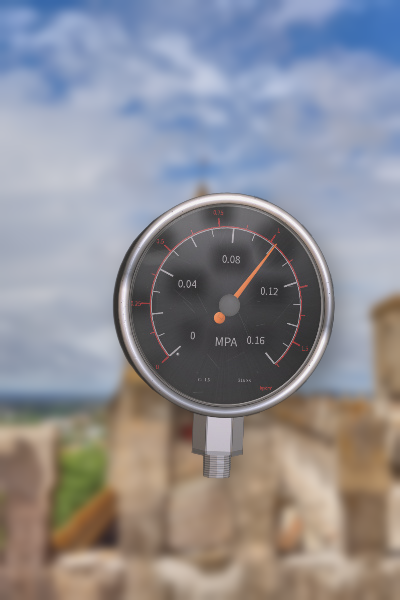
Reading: 0.1 MPa
